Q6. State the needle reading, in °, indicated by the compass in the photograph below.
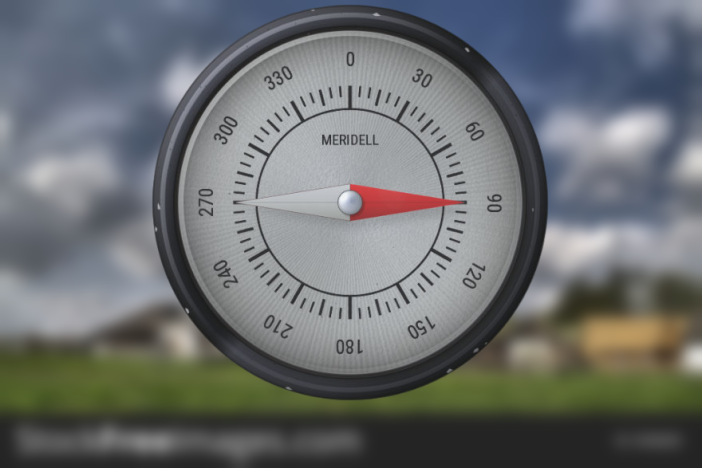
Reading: 90 °
